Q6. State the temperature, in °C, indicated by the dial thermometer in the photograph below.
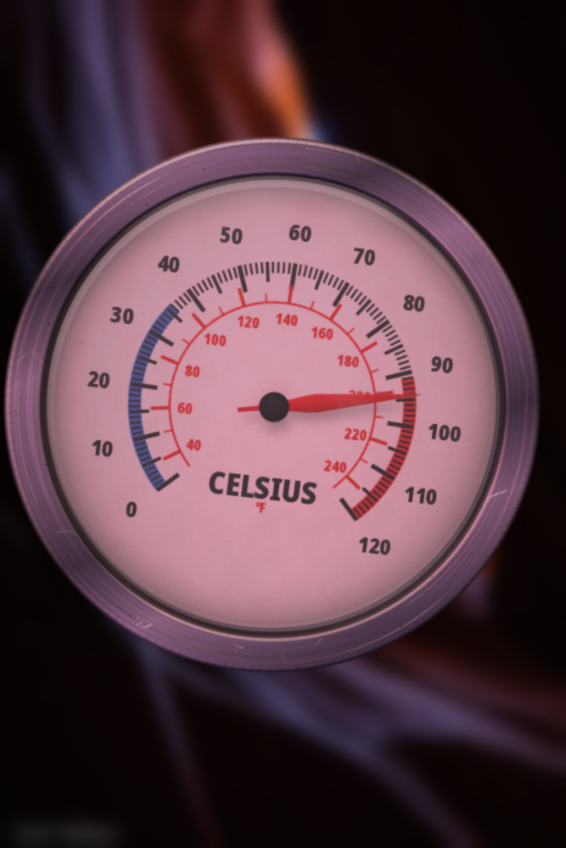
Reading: 94 °C
